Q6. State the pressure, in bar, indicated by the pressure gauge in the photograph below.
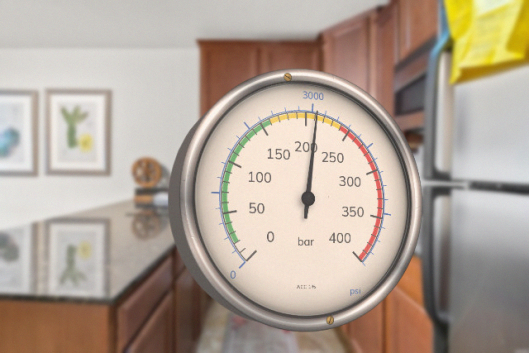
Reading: 210 bar
